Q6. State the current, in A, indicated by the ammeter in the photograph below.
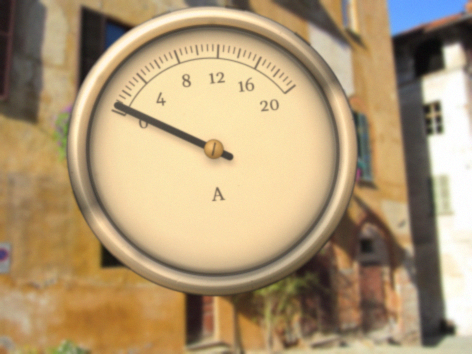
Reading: 0.5 A
